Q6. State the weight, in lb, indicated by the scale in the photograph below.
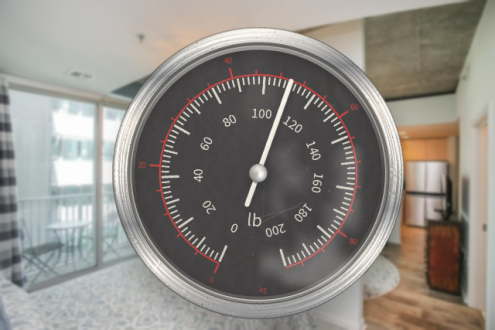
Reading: 110 lb
